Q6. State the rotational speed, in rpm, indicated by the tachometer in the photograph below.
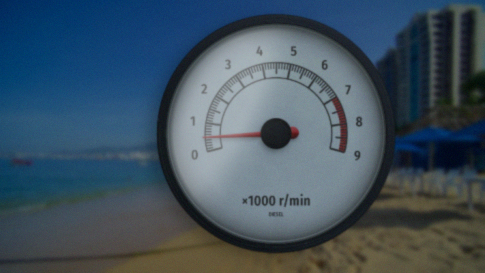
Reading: 500 rpm
